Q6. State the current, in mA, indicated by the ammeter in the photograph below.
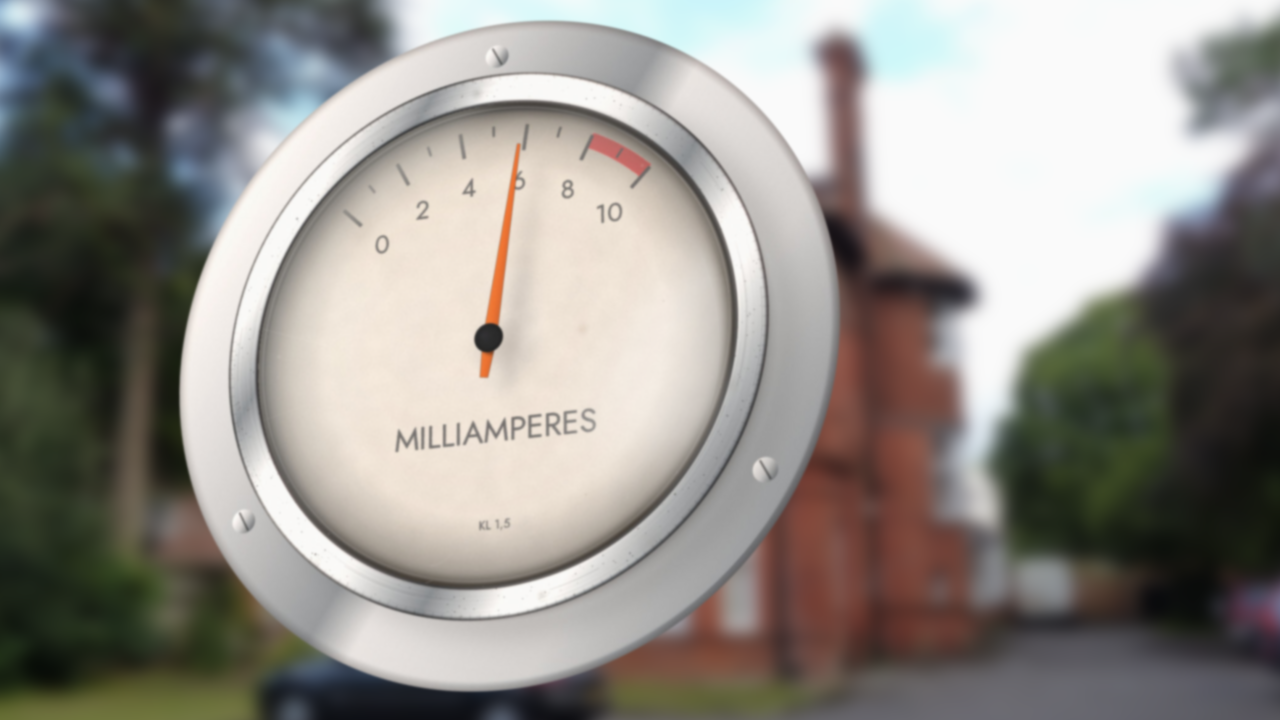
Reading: 6 mA
